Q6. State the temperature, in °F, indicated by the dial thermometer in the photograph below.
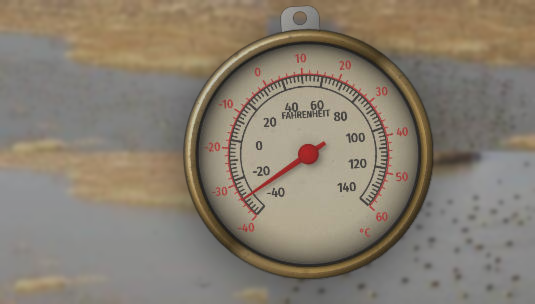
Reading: -30 °F
